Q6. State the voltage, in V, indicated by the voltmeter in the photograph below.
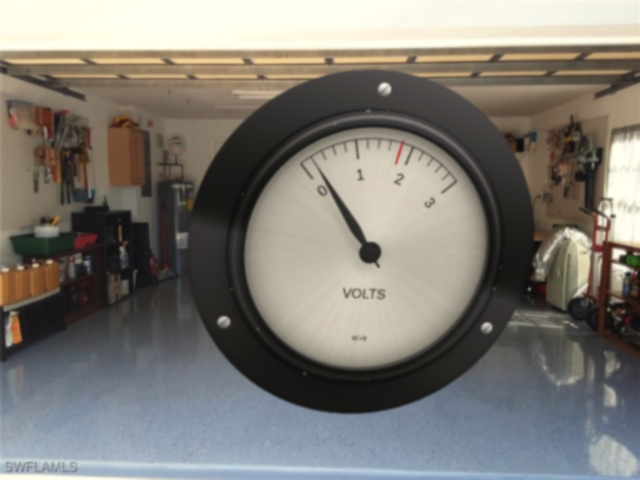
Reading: 0.2 V
